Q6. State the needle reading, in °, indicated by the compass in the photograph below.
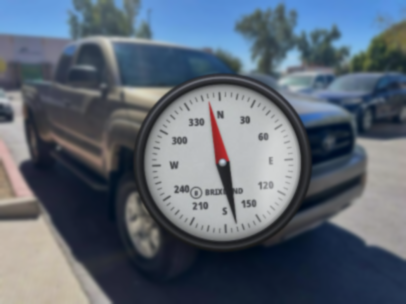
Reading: 350 °
